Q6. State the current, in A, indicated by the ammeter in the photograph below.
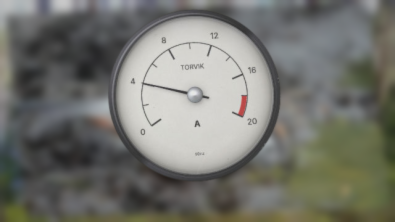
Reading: 4 A
